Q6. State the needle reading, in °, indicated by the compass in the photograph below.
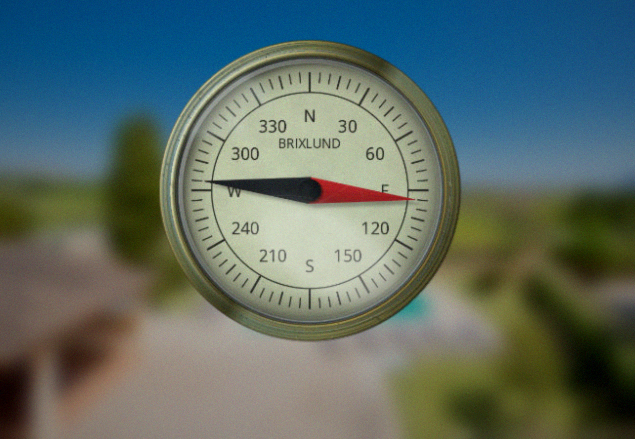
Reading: 95 °
